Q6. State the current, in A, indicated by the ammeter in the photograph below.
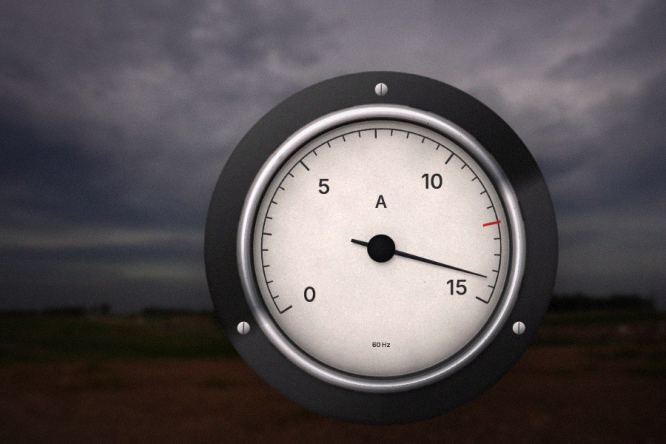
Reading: 14.25 A
